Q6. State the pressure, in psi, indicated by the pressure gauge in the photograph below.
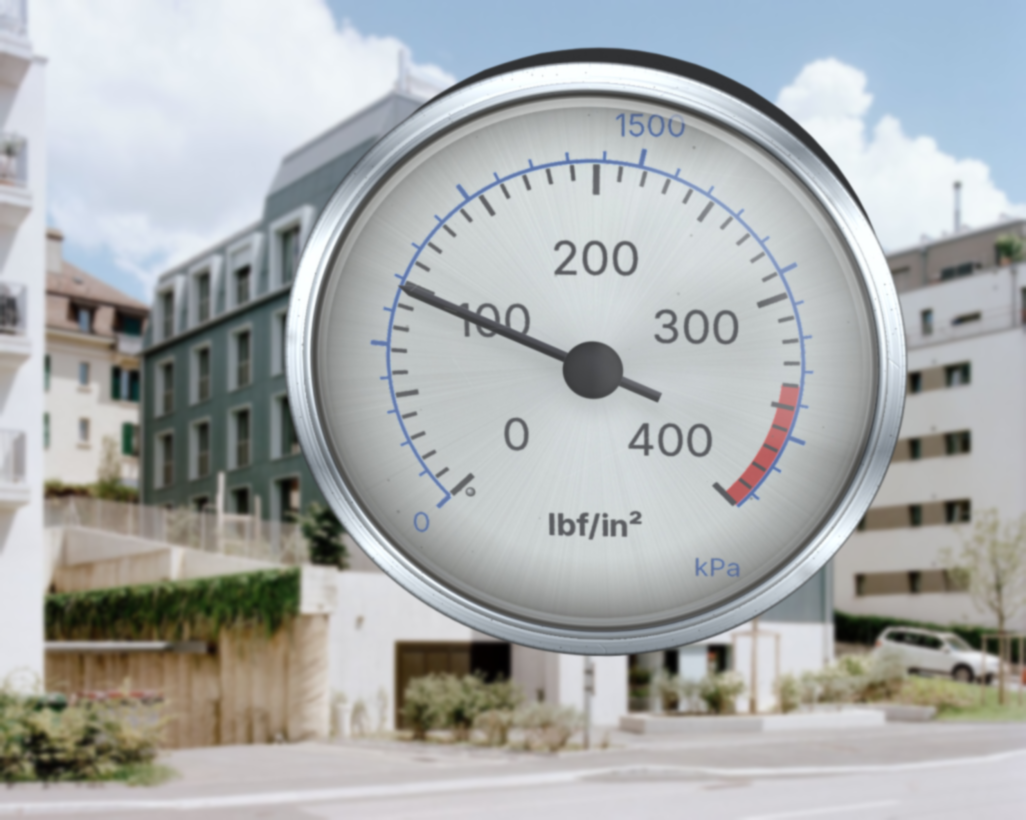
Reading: 100 psi
